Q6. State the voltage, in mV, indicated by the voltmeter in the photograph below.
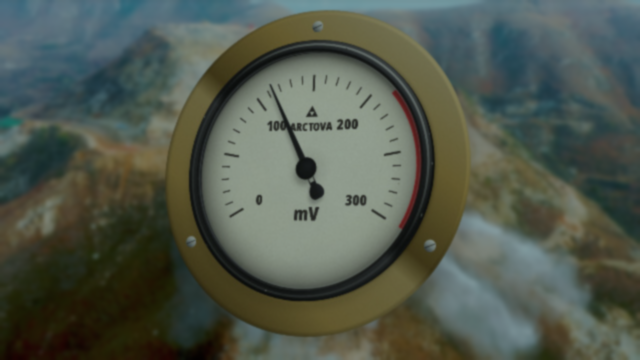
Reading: 115 mV
